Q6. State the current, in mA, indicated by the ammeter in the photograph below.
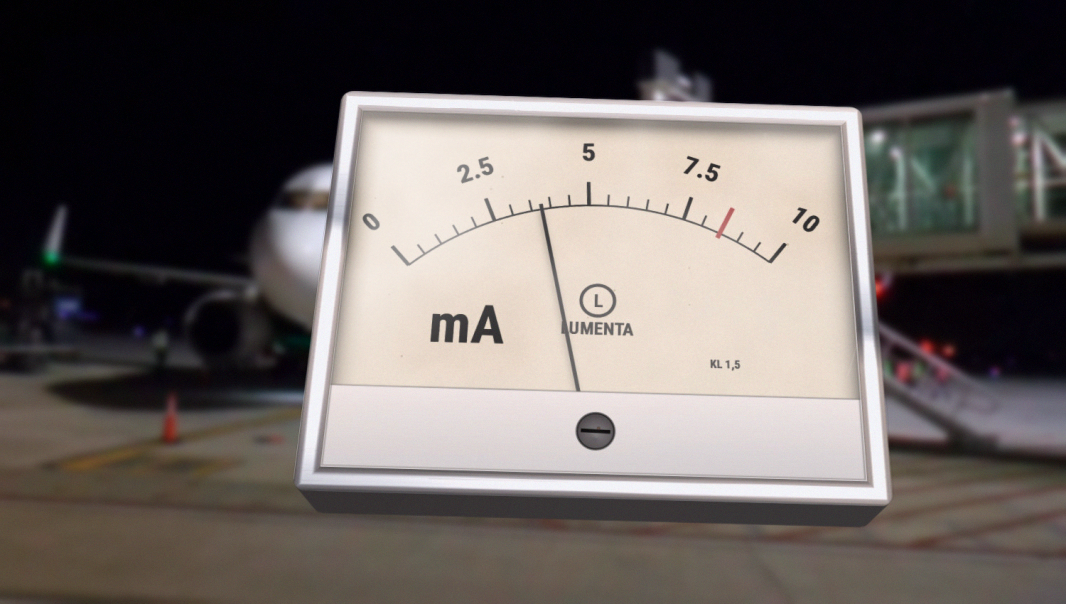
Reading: 3.75 mA
